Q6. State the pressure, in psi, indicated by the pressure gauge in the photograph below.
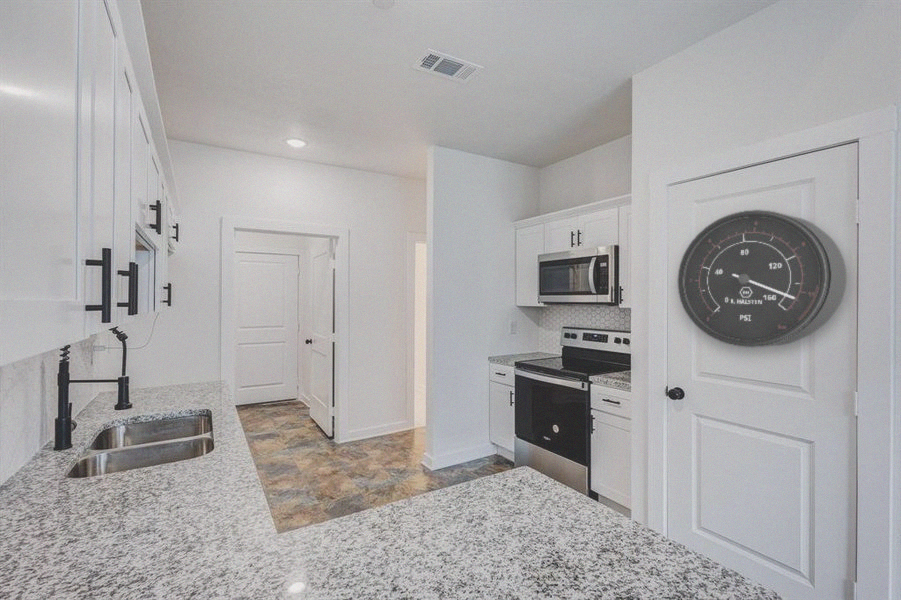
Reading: 150 psi
